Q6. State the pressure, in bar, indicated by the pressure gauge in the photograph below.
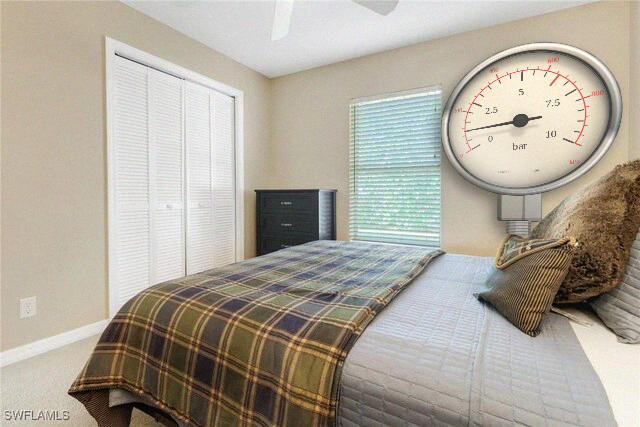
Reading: 1 bar
